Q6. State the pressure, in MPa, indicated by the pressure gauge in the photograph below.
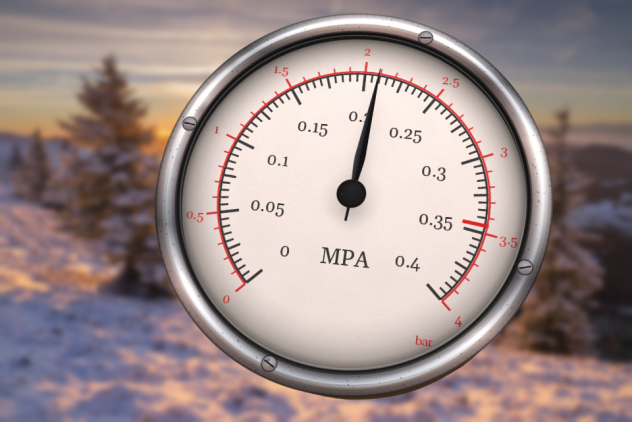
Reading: 0.21 MPa
